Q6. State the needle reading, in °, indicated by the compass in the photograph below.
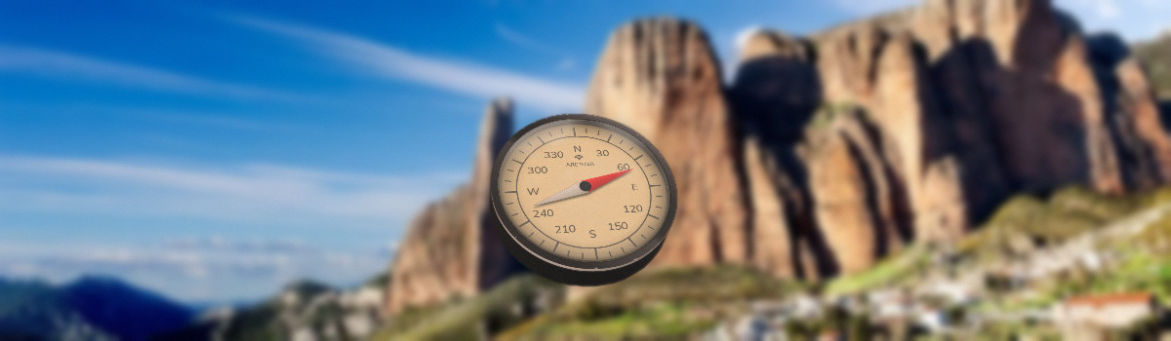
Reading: 70 °
